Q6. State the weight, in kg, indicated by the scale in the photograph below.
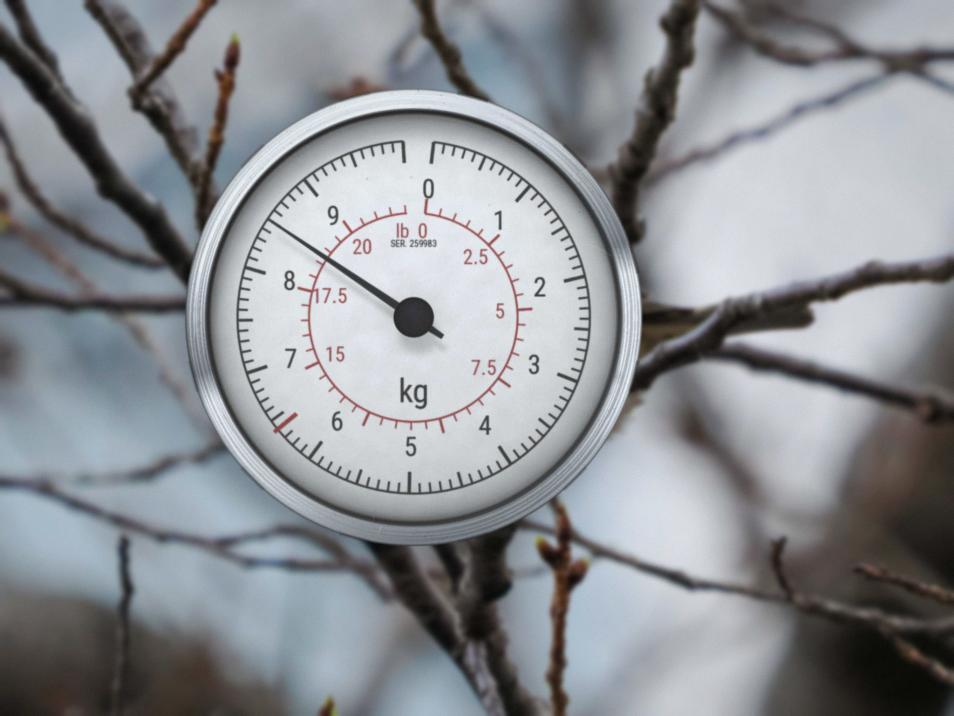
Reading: 8.5 kg
